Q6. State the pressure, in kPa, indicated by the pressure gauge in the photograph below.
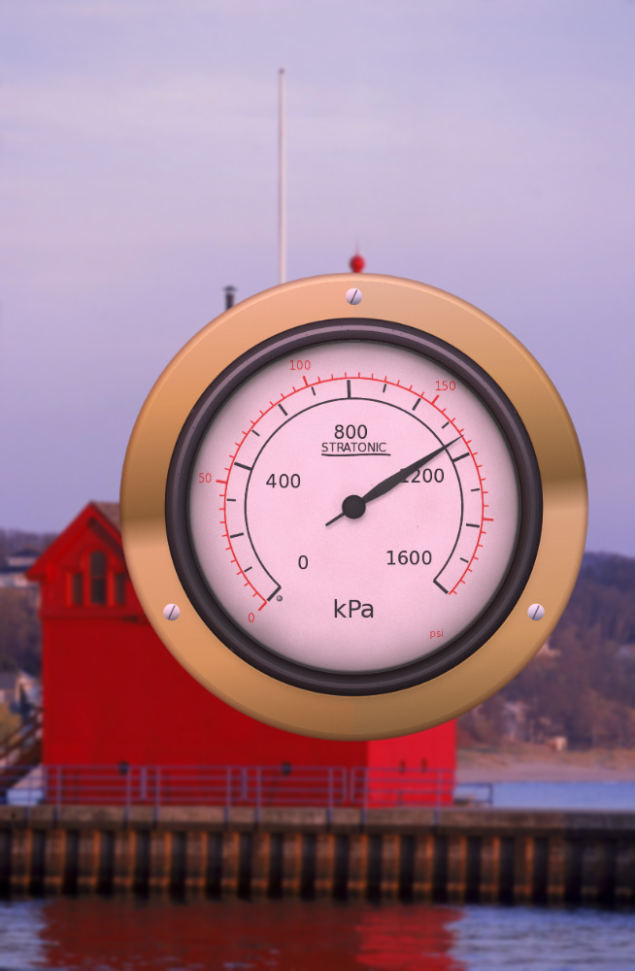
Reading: 1150 kPa
